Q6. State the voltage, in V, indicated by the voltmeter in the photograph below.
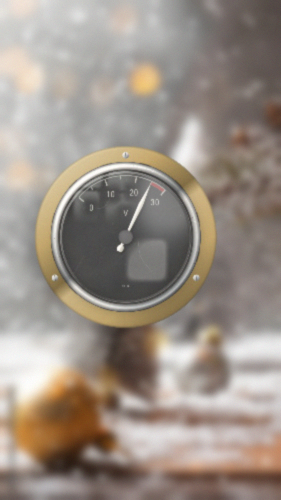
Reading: 25 V
